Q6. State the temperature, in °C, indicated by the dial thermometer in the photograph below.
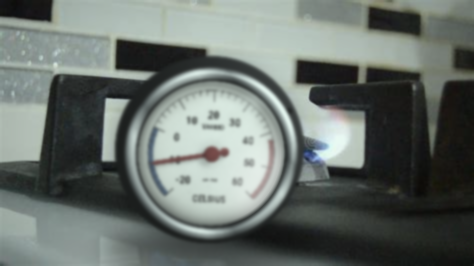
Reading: -10 °C
